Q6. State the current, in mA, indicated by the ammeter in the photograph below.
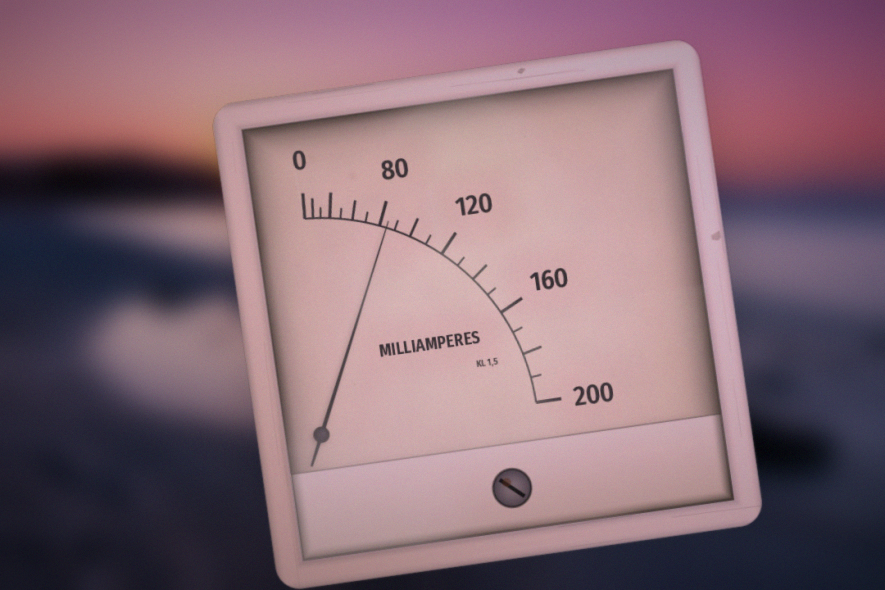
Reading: 85 mA
